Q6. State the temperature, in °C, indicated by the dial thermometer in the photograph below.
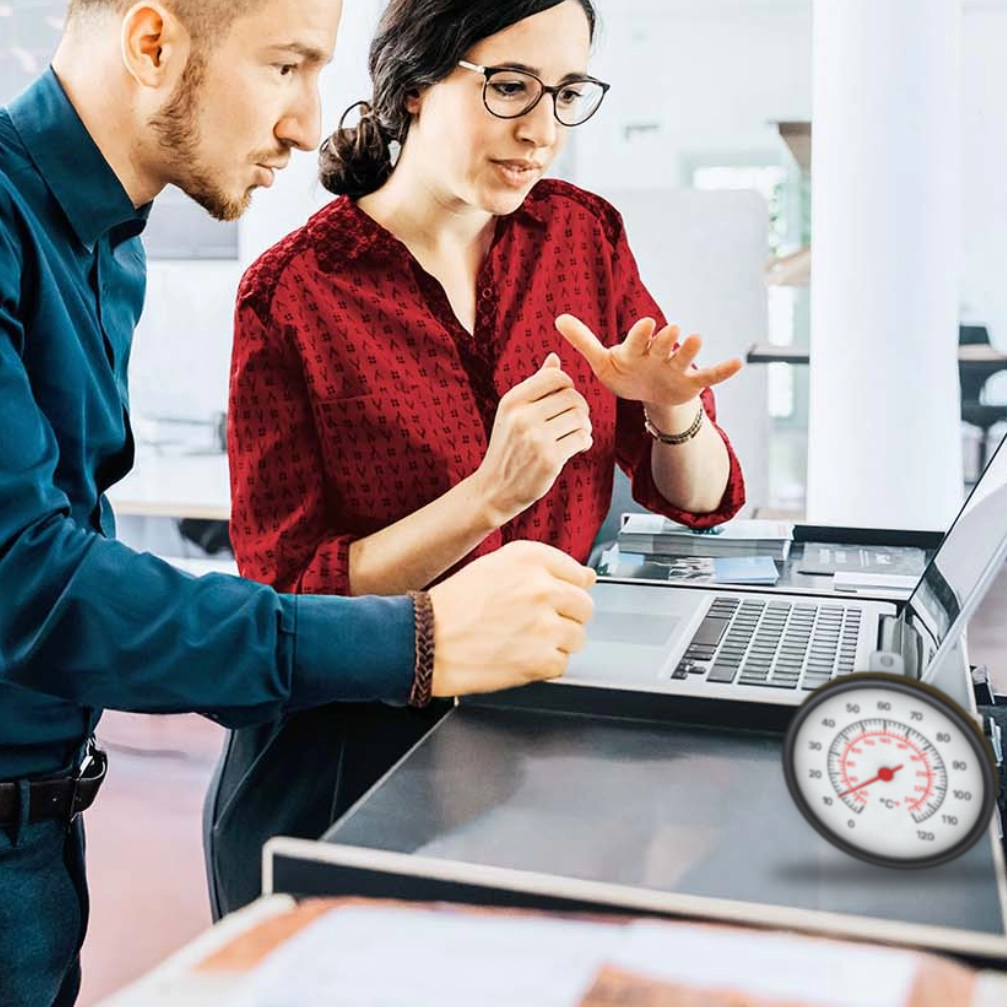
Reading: 10 °C
